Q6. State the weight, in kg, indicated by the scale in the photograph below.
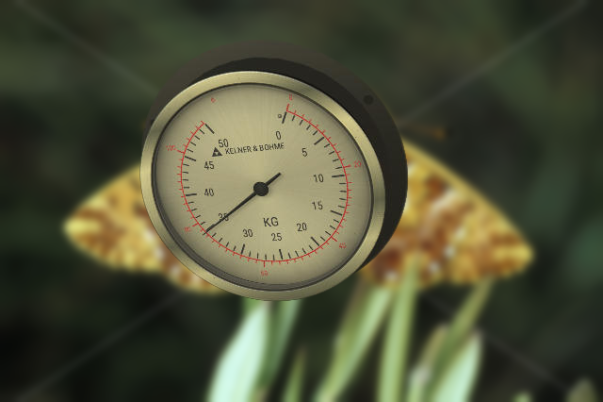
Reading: 35 kg
